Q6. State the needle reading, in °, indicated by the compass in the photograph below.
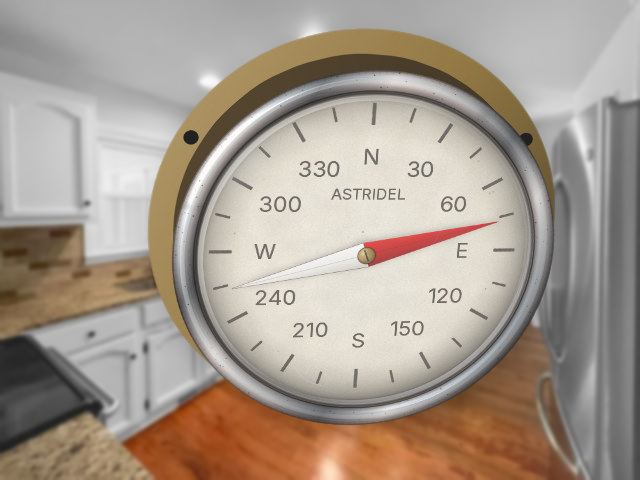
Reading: 75 °
